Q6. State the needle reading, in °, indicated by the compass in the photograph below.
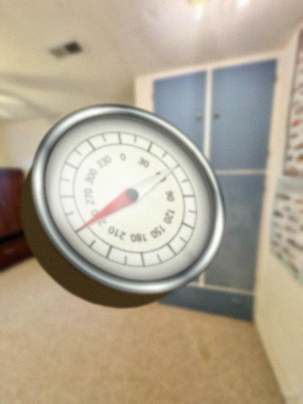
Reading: 240 °
